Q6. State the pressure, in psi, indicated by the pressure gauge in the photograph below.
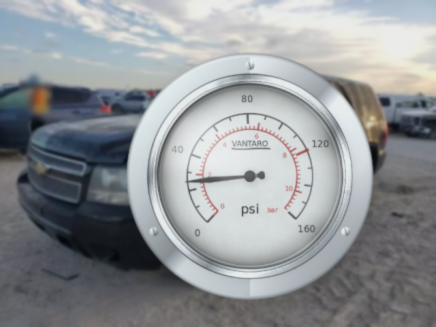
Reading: 25 psi
